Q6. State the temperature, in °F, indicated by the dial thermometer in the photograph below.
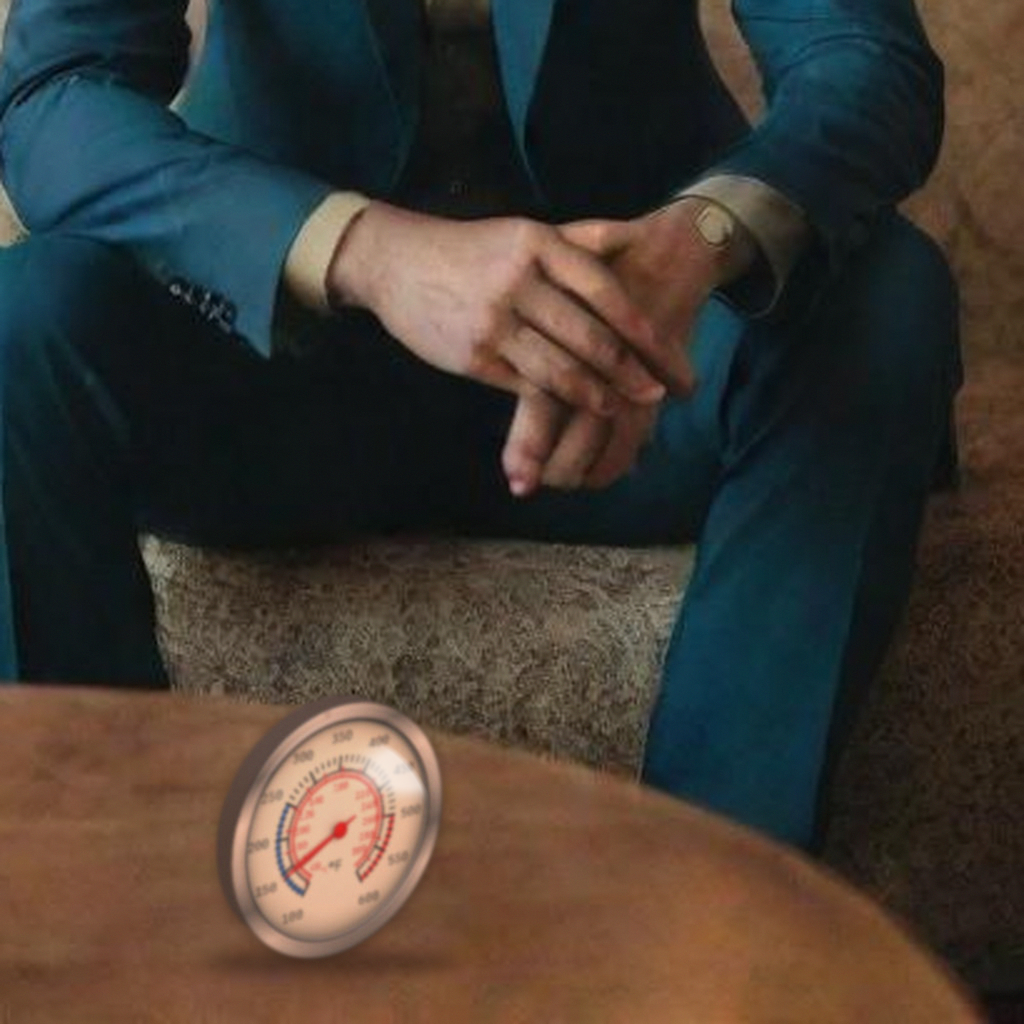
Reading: 150 °F
